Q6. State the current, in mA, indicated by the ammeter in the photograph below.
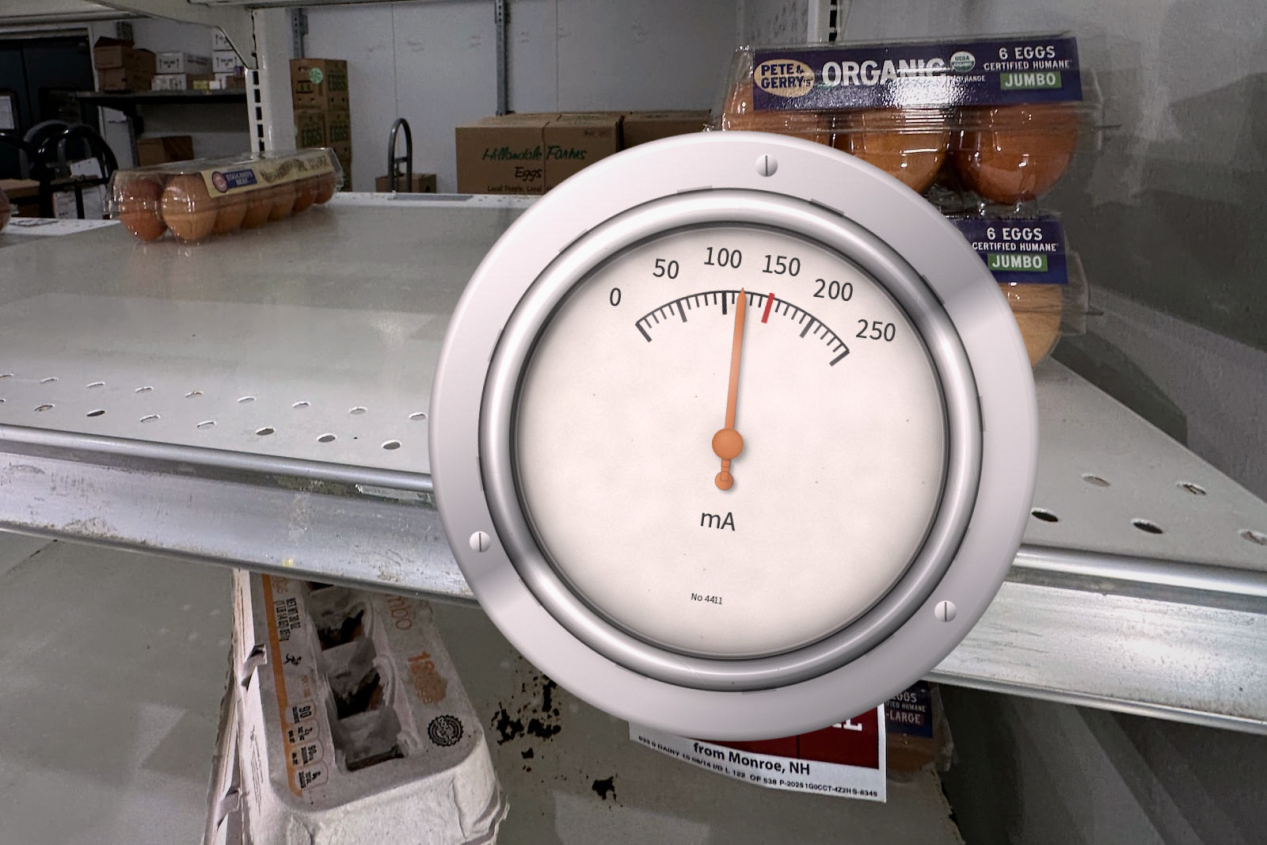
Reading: 120 mA
